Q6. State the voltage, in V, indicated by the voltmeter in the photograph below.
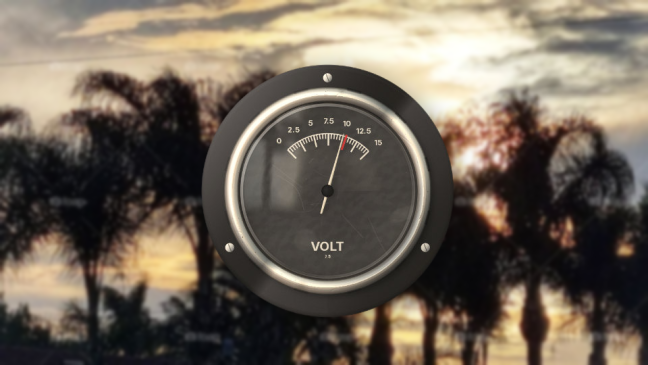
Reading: 10 V
